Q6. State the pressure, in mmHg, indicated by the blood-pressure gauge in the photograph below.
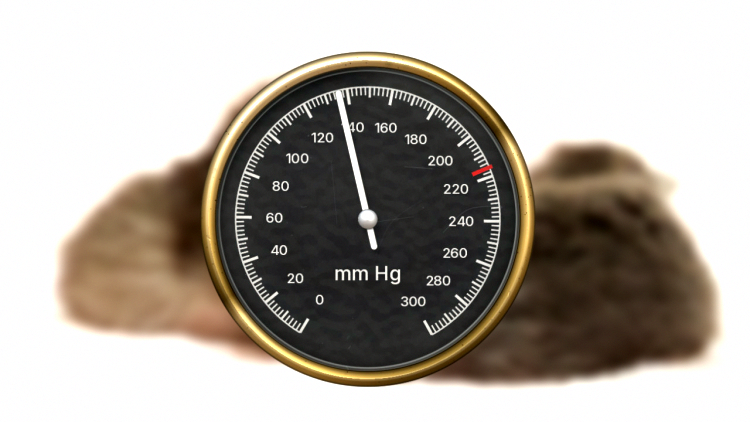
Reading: 136 mmHg
